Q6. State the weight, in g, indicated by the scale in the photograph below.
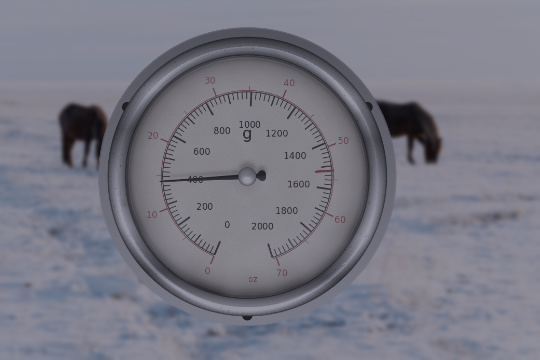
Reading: 400 g
